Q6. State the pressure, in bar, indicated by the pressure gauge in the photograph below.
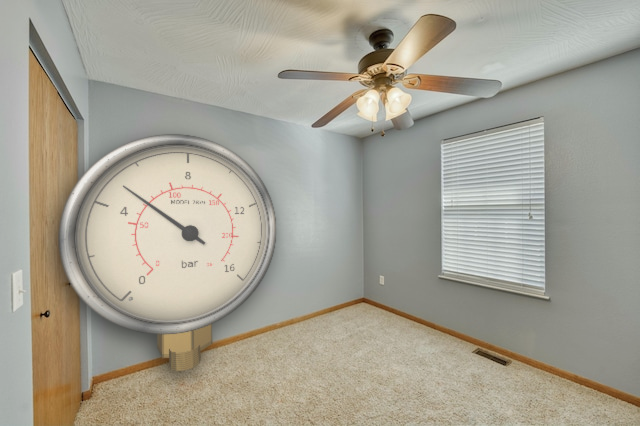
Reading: 5 bar
